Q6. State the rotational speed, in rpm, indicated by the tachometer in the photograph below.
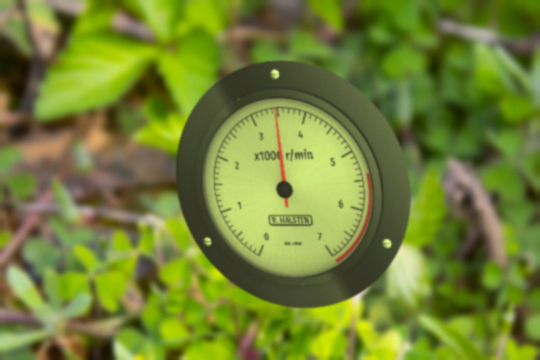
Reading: 3500 rpm
